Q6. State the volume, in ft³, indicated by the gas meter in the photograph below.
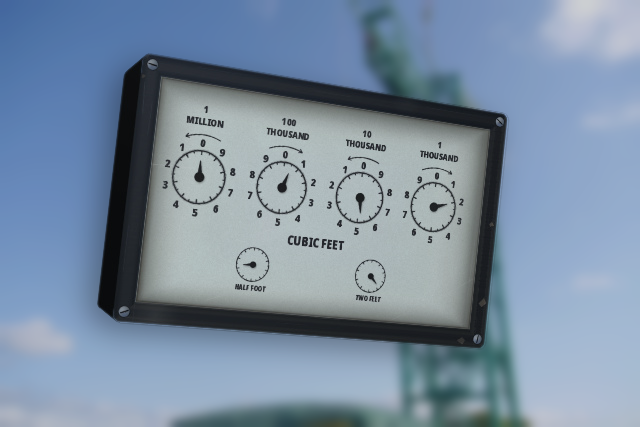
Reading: 5200 ft³
